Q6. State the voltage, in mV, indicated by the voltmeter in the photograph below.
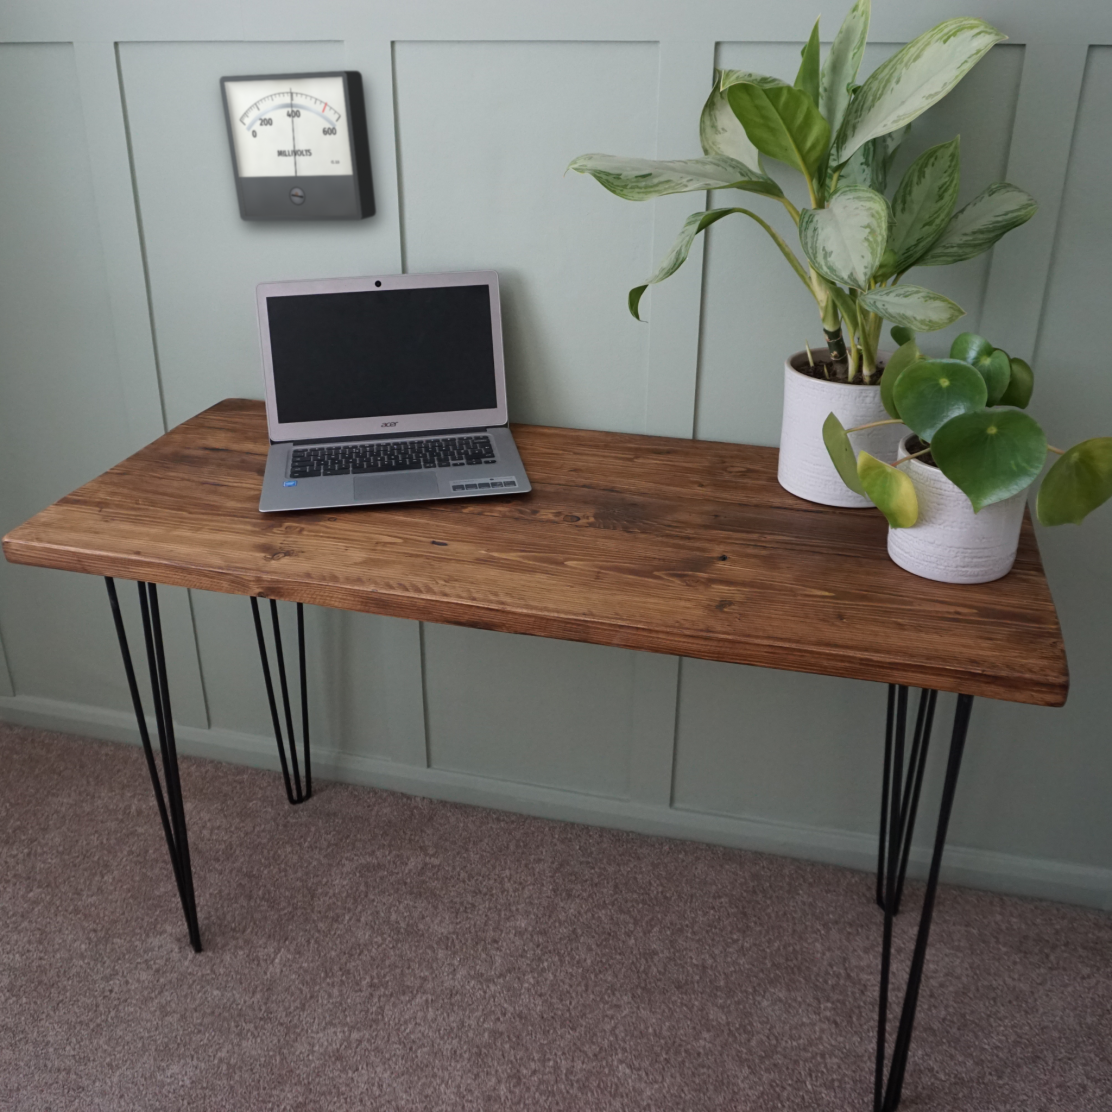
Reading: 400 mV
